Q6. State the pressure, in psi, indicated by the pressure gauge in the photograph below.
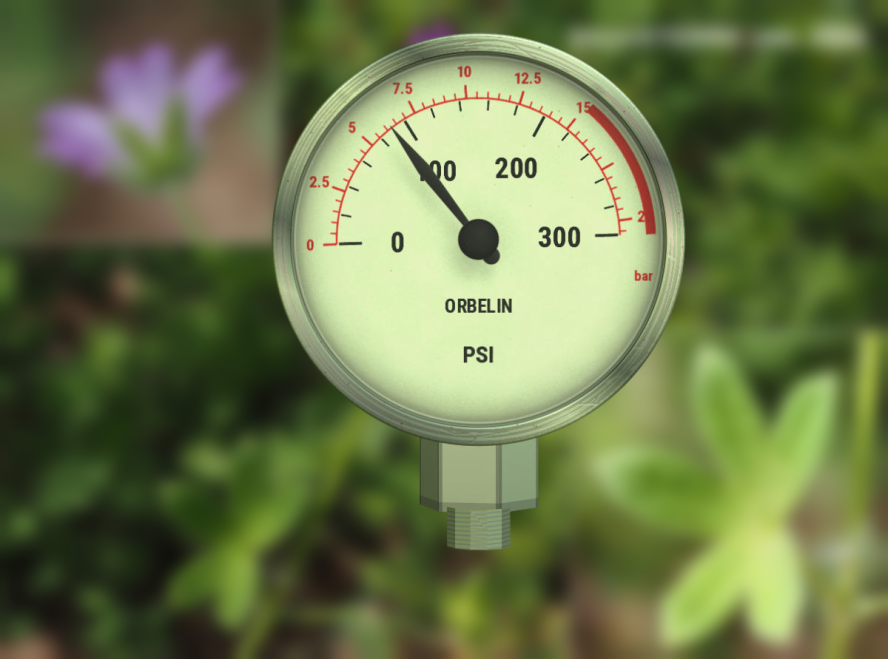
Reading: 90 psi
